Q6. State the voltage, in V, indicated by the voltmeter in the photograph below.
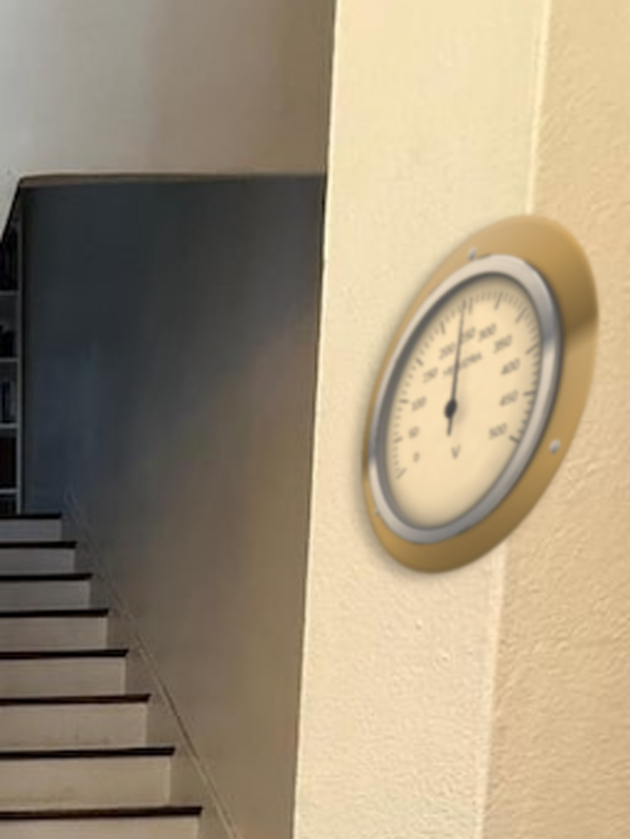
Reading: 250 V
